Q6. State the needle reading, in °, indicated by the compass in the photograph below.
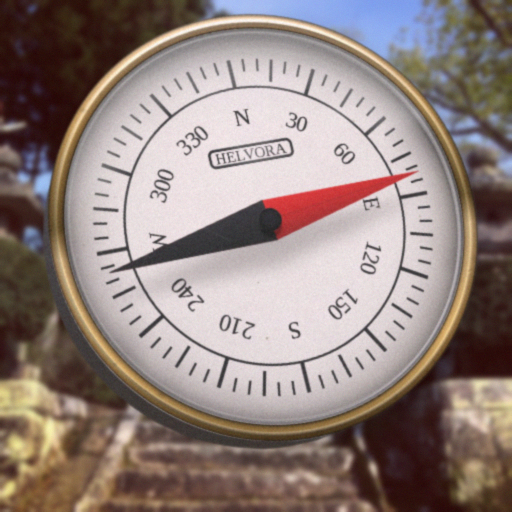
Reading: 82.5 °
